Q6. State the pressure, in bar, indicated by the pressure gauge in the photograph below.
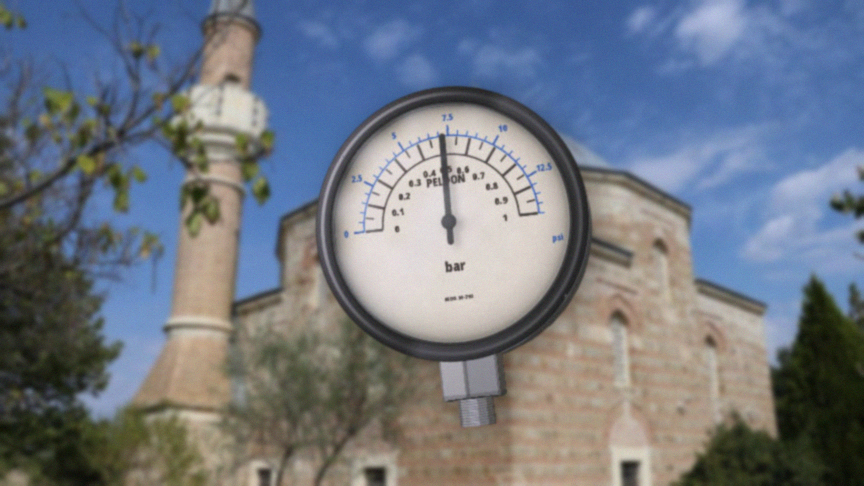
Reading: 0.5 bar
